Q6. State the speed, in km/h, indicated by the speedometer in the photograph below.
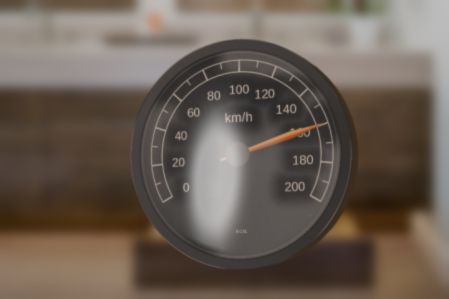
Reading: 160 km/h
